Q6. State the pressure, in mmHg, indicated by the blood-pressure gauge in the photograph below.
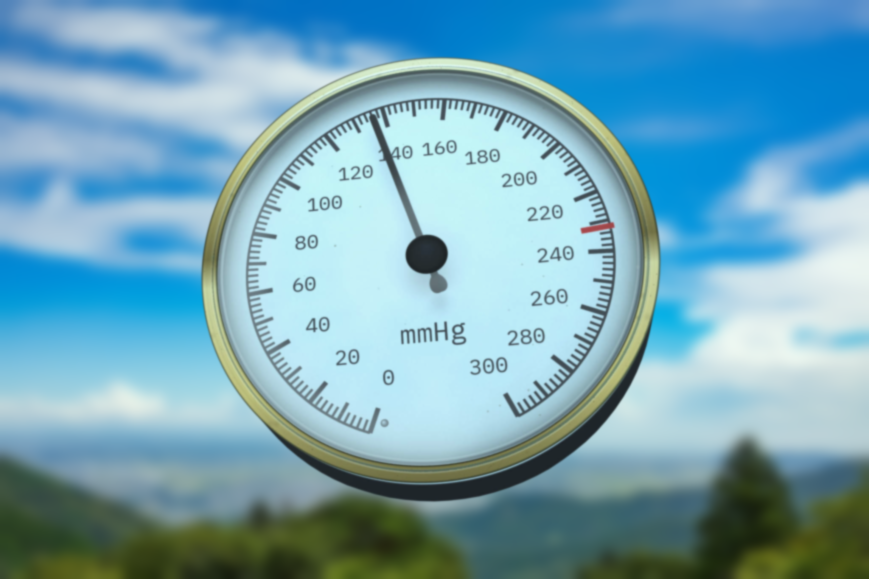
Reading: 136 mmHg
